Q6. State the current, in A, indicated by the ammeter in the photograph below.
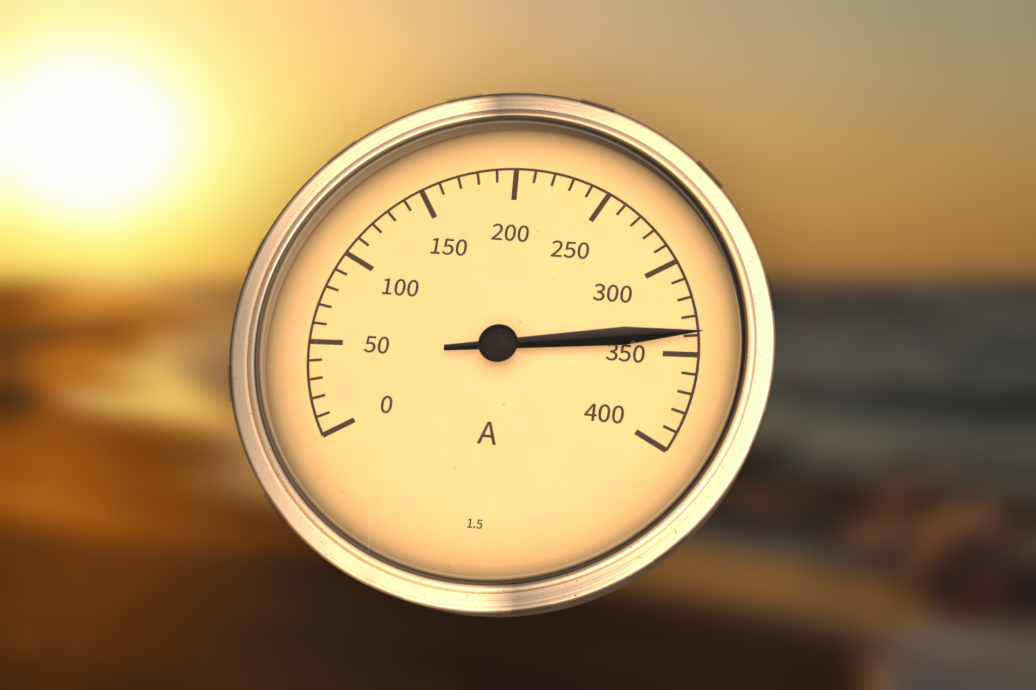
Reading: 340 A
